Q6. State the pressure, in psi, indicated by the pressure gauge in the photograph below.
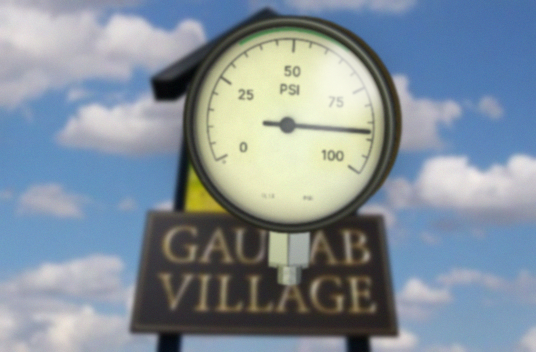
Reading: 87.5 psi
